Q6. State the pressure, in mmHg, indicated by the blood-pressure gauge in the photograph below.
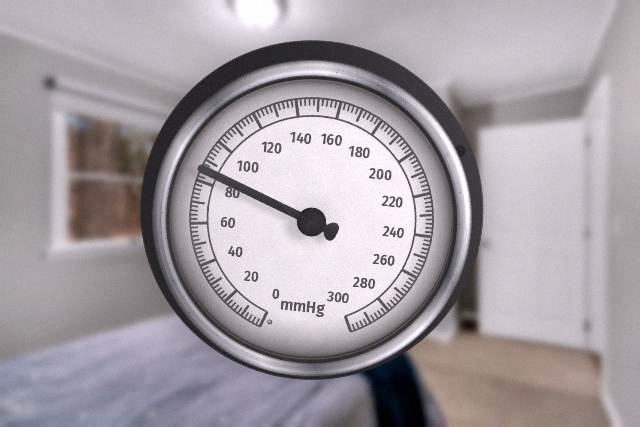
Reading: 86 mmHg
